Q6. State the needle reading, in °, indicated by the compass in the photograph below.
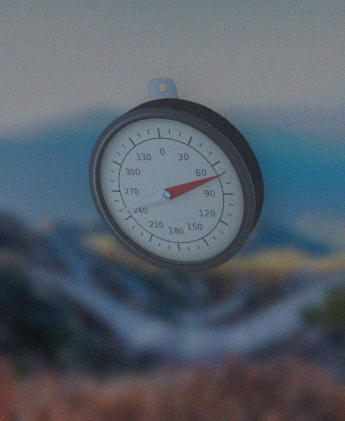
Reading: 70 °
